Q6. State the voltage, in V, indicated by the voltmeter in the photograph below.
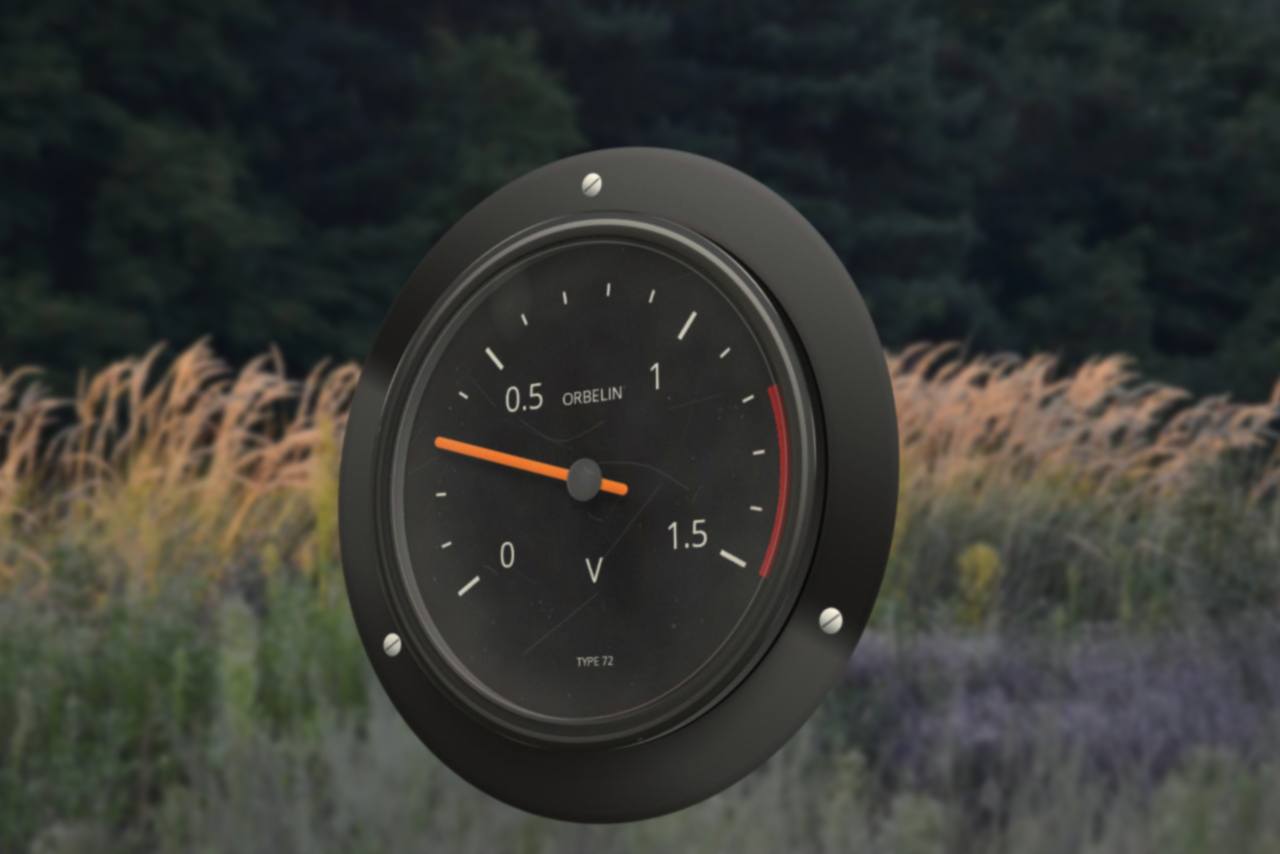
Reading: 0.3 V
